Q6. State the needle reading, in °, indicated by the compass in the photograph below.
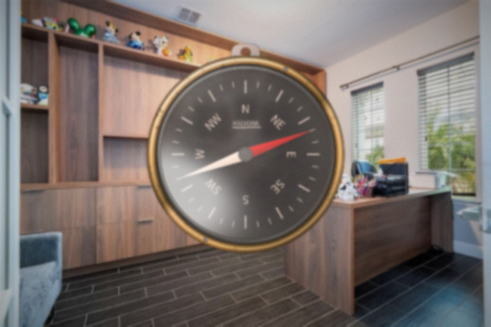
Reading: 70 °
